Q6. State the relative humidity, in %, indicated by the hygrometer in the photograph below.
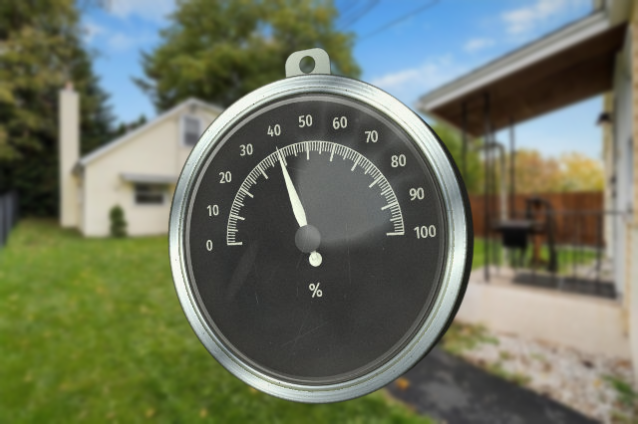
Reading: 40 %
